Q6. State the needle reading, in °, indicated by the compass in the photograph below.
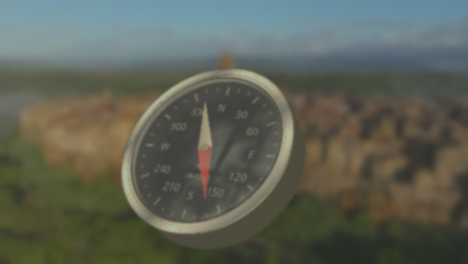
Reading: 160 °
